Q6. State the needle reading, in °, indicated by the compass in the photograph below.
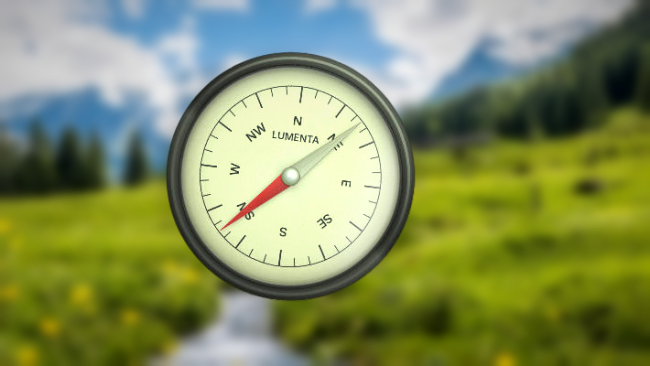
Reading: 225 °
